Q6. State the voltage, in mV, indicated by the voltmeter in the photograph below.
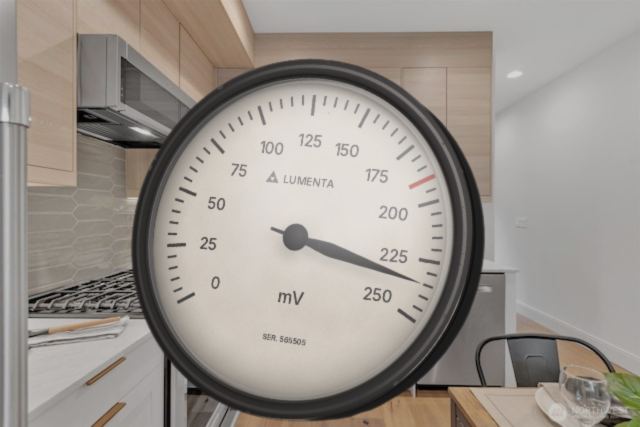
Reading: 235 mV
